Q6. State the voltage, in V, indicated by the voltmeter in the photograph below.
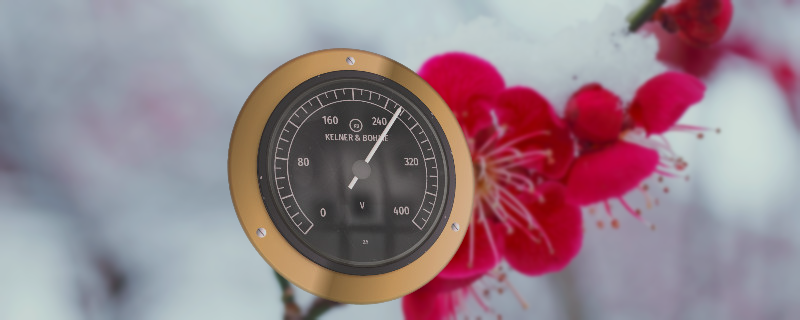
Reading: 255 V
